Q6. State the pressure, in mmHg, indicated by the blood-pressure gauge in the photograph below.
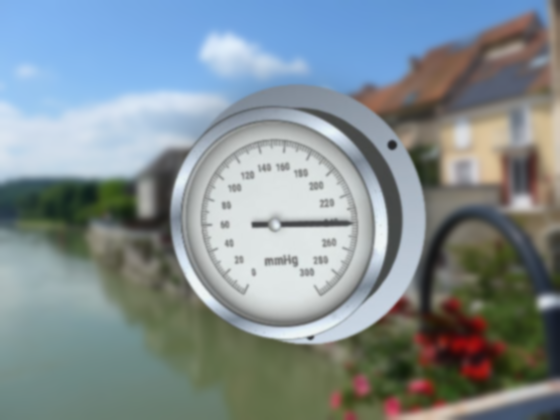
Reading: 240 mmHg
